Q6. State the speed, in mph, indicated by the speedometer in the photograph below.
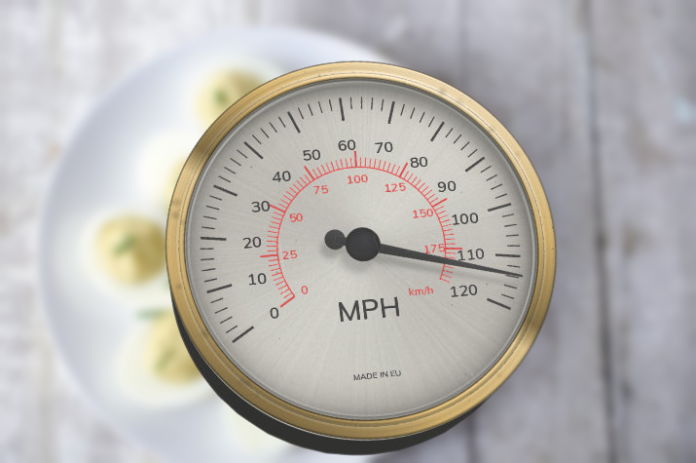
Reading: 114 mph
